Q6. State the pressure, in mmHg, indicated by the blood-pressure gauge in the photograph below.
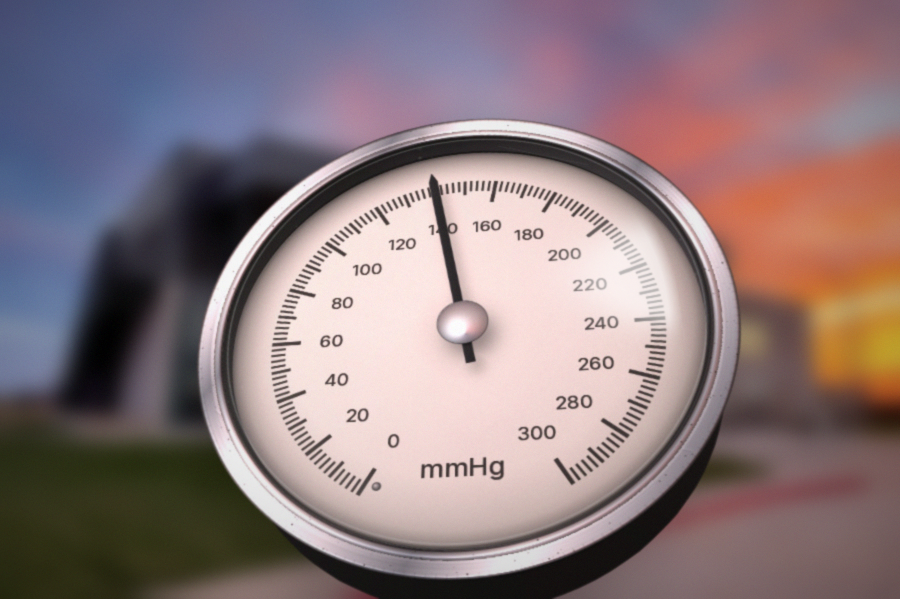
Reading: 140 mmHg
